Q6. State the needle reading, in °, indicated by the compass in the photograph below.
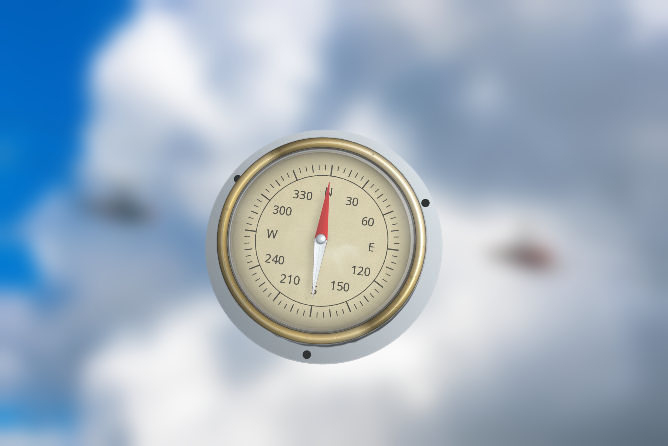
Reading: 0 °
